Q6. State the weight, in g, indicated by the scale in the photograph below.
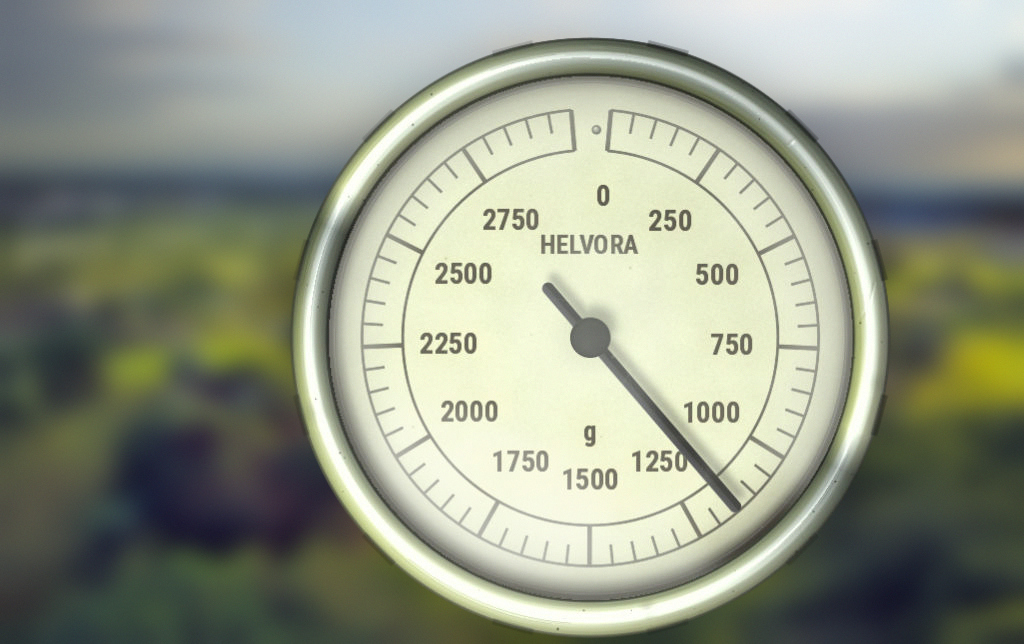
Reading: 1150 g
